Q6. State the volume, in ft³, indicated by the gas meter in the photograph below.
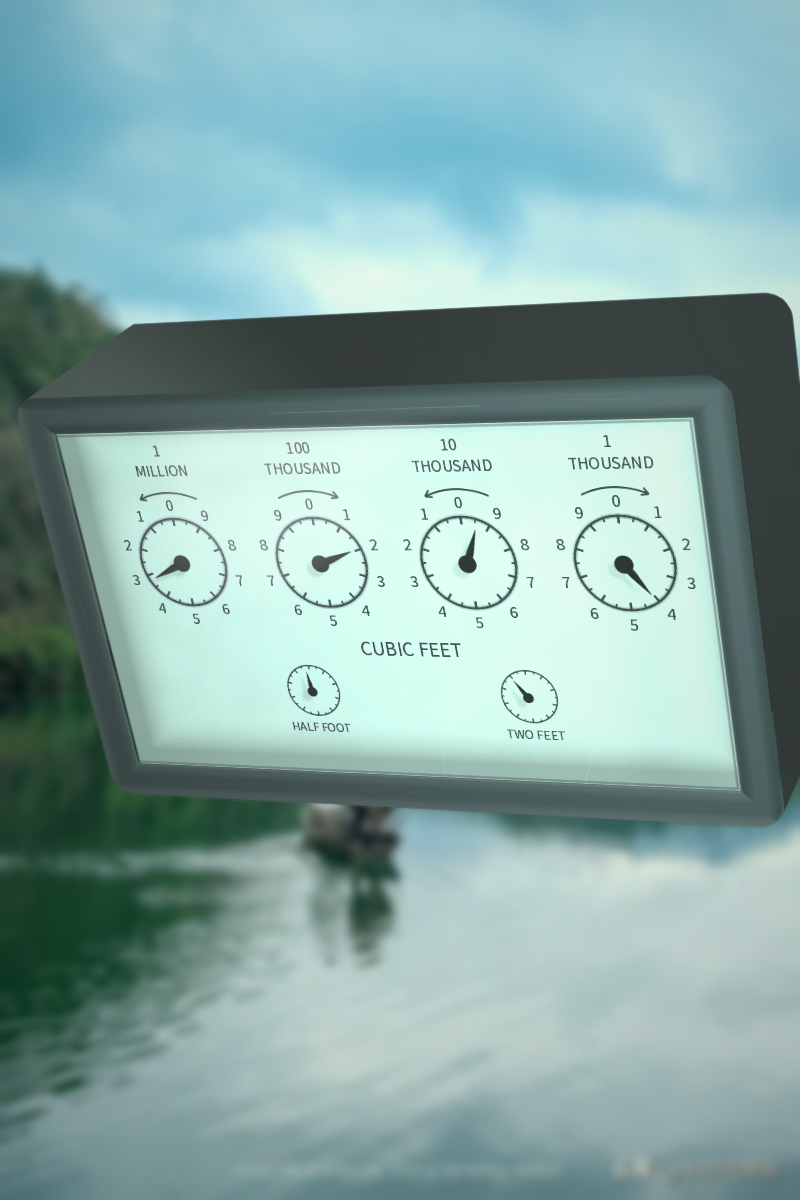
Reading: 319400 ft³
